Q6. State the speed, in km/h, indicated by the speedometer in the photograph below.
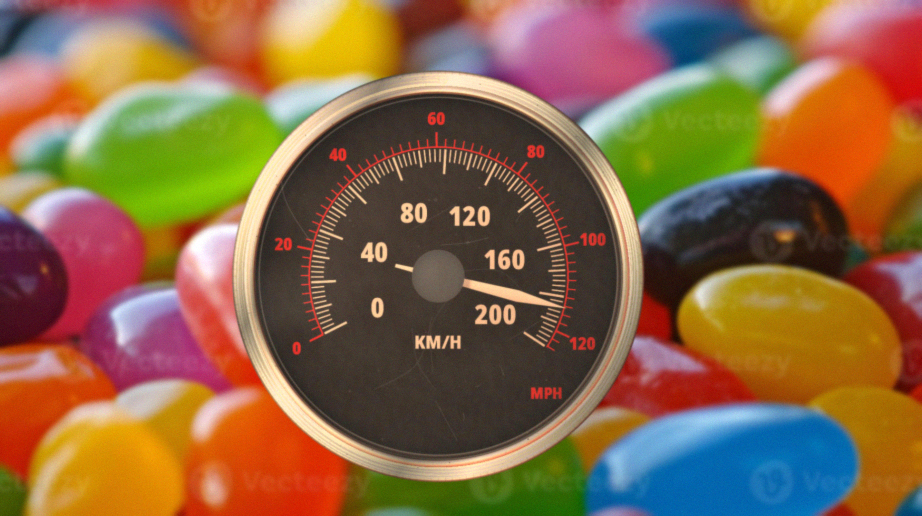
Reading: 184 km/h
